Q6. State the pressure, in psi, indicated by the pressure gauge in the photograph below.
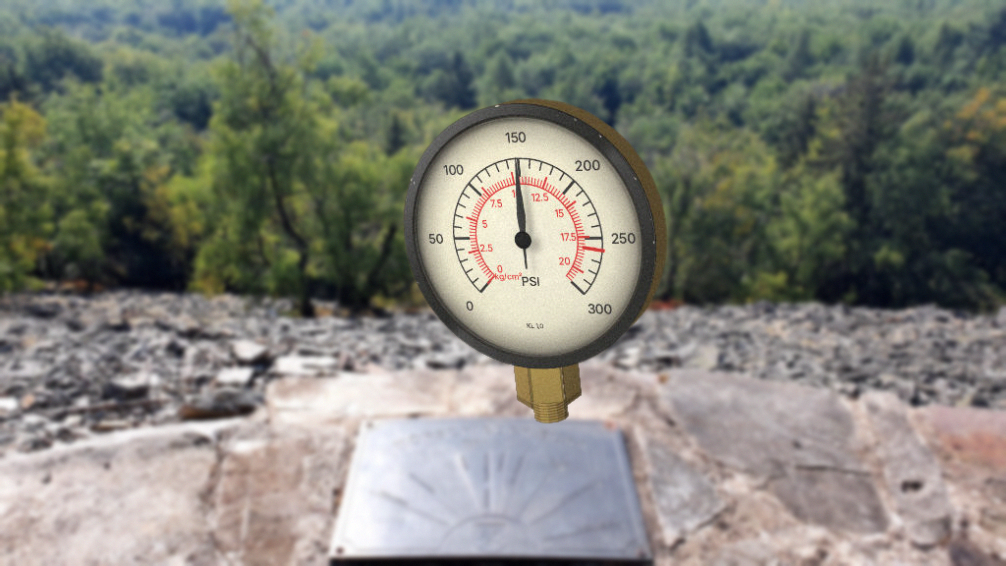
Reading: 150 psi
